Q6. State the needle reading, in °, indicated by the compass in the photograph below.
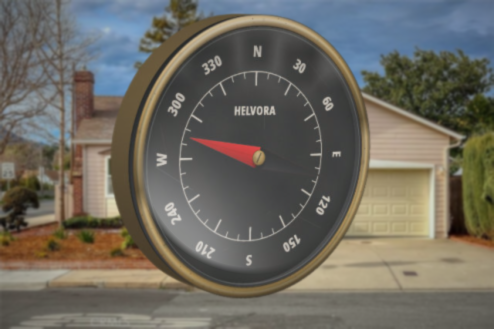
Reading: 285 °
